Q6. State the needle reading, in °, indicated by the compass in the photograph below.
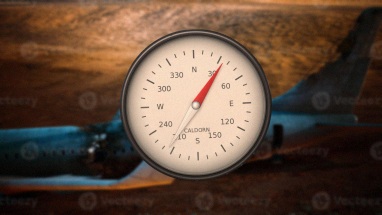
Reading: 35 °
